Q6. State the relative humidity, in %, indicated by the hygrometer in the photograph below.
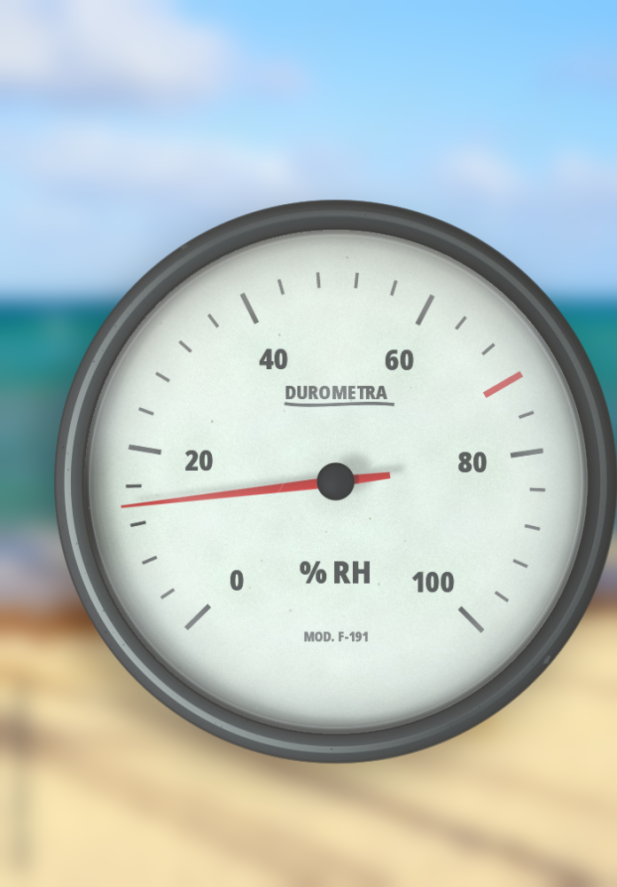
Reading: 14 %
